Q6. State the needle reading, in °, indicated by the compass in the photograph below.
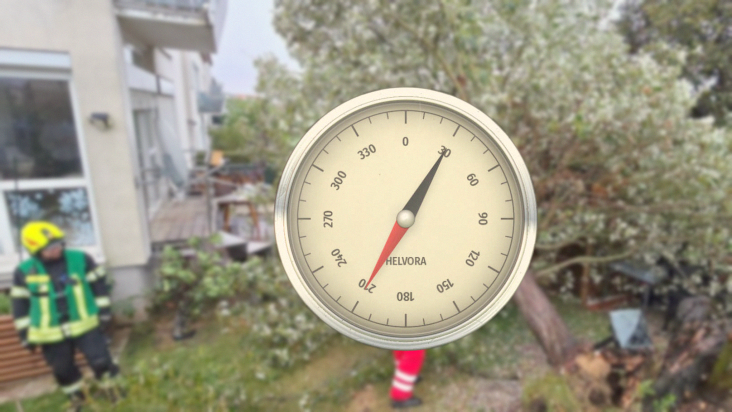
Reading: 210 °
